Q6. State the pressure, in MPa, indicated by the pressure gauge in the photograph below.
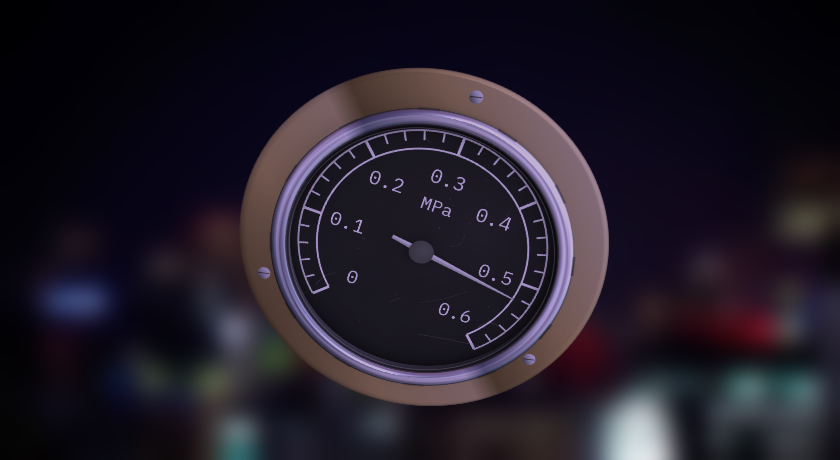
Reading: 0.52 MPa
